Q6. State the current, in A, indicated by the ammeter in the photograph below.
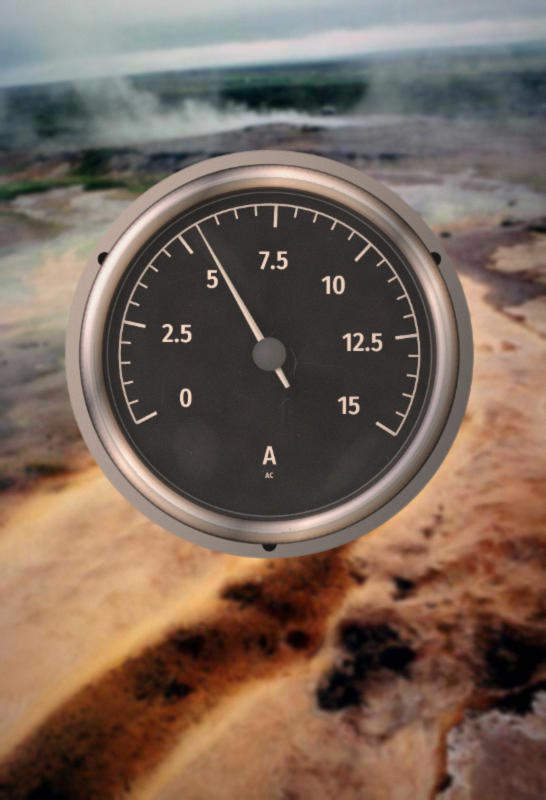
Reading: 5.5 A
